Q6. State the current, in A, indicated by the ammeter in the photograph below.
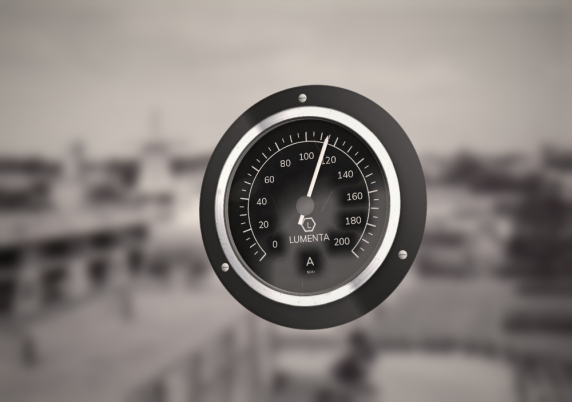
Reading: 115 A
